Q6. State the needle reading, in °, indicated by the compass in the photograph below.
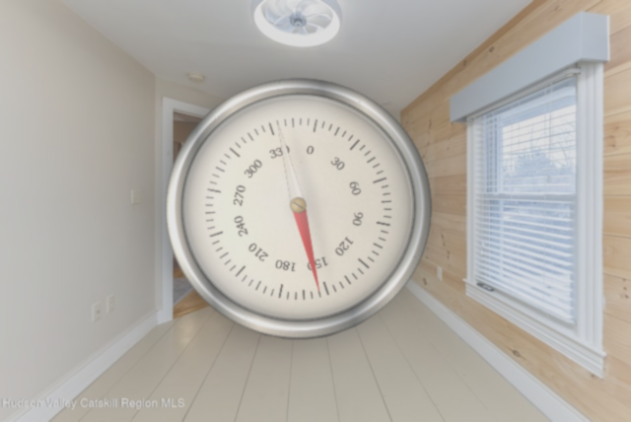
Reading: 155 °
